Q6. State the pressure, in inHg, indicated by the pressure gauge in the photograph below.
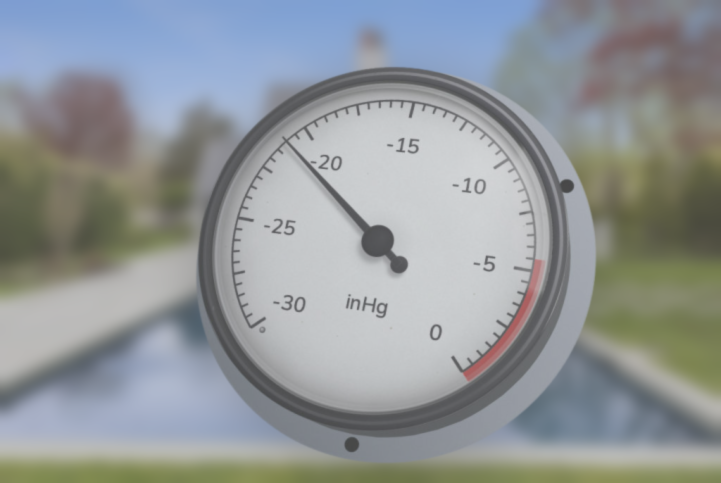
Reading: -21 inHg
